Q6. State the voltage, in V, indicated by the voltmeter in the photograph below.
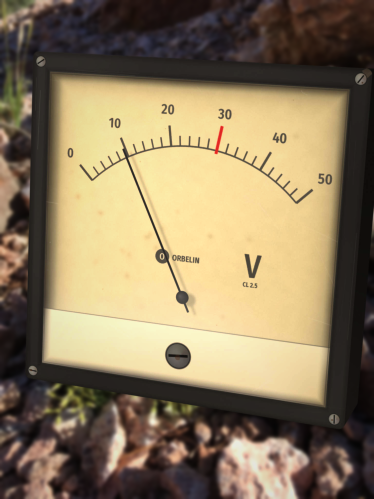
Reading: 10 V
